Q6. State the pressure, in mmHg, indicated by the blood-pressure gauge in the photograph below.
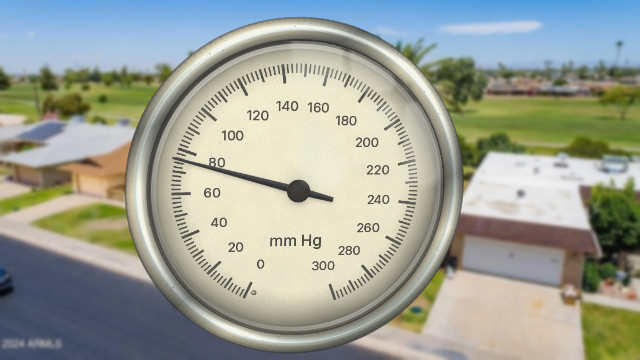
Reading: 76 mmHg
